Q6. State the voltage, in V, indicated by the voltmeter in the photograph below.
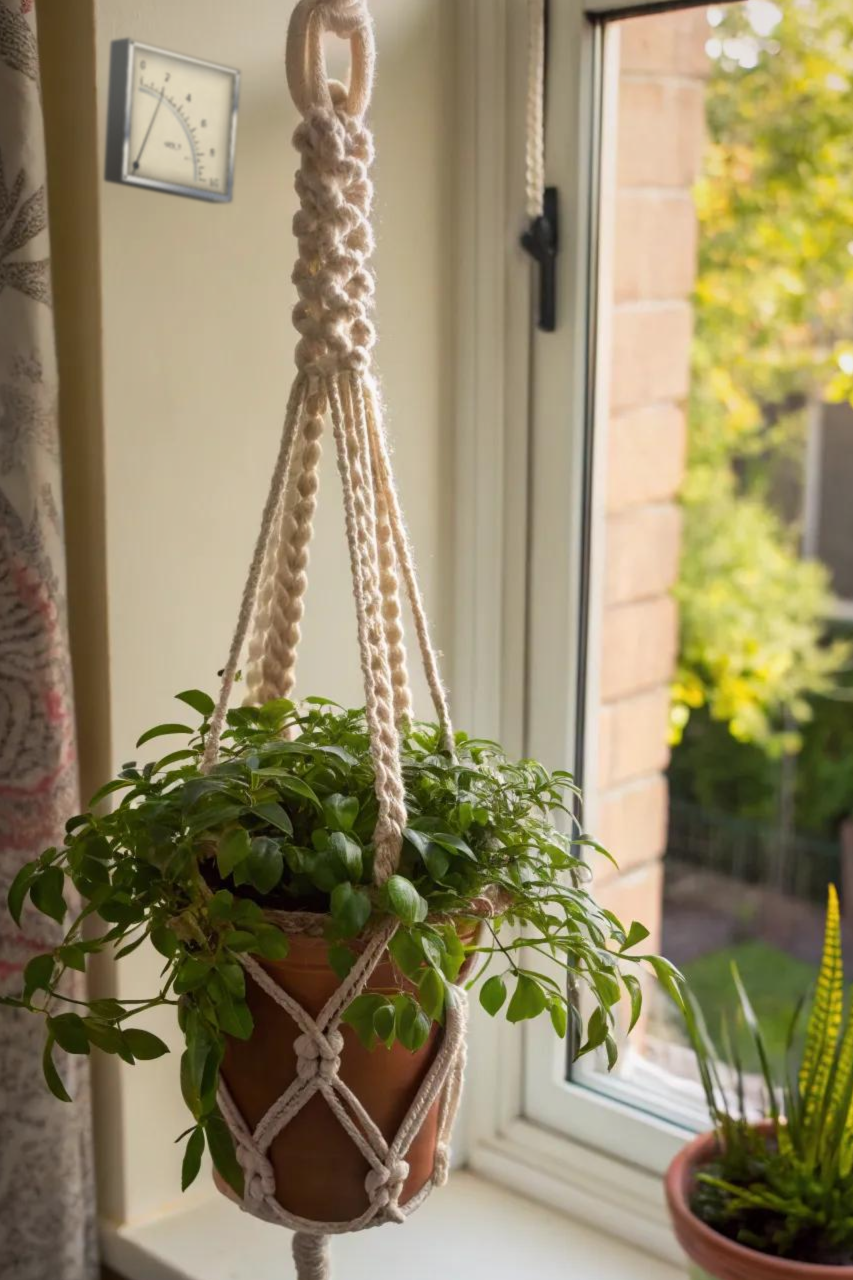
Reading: 2 V
